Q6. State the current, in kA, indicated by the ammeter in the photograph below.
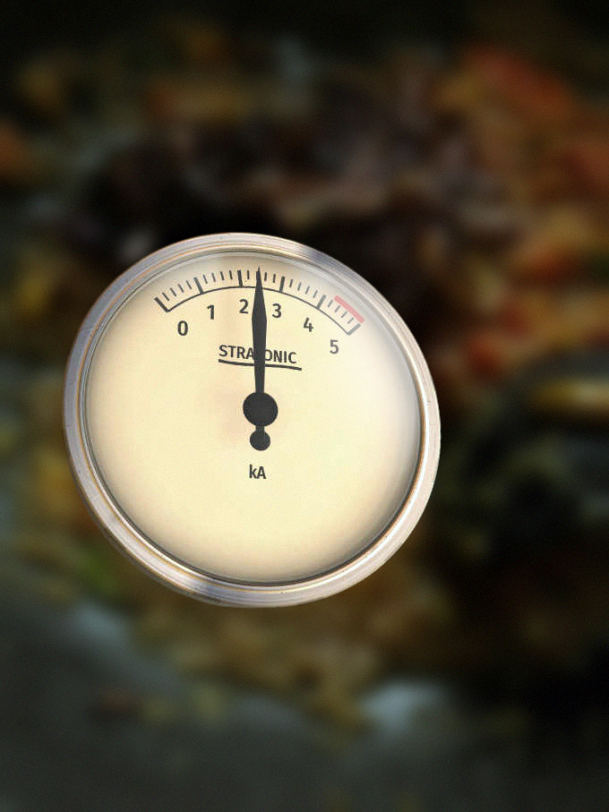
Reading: 2.4 kA
